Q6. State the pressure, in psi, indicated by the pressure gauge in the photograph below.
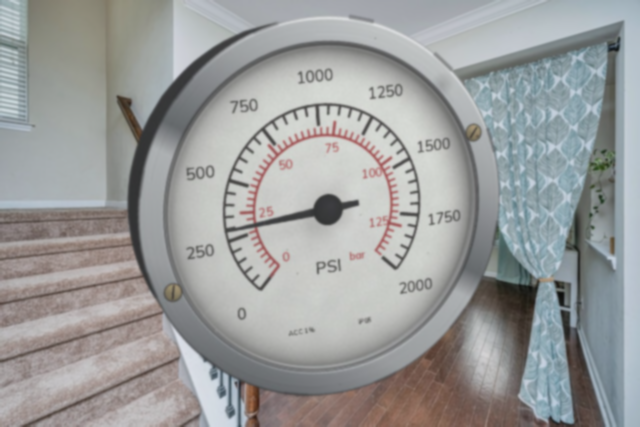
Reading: 300 psi
